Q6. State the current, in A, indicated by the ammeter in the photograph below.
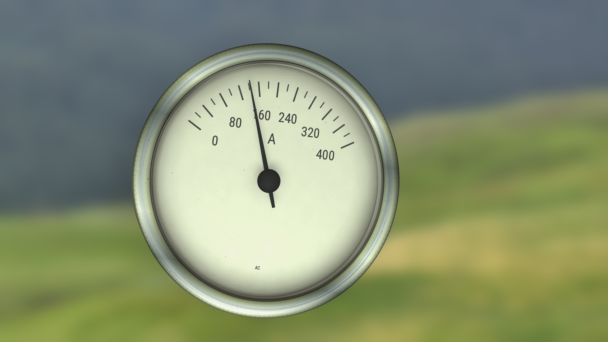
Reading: 140 A
